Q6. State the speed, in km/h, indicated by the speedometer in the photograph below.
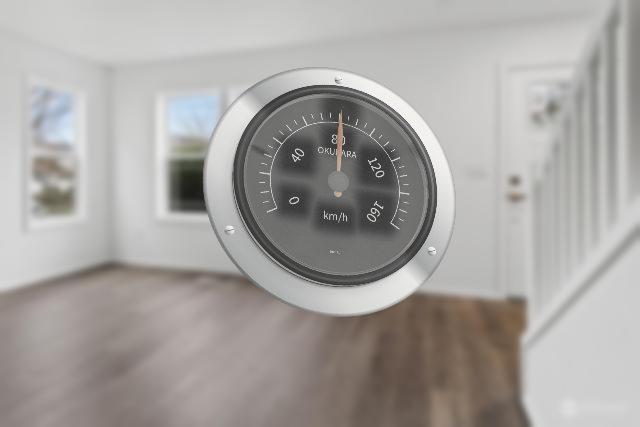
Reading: 80 km/h
